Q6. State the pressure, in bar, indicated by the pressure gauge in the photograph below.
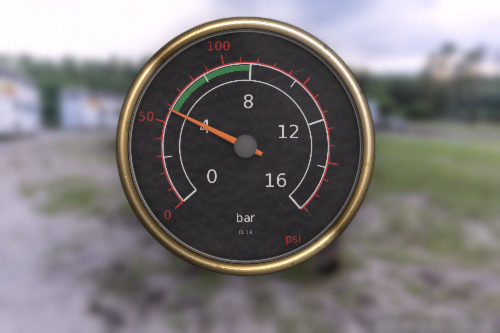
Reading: 4 bar
